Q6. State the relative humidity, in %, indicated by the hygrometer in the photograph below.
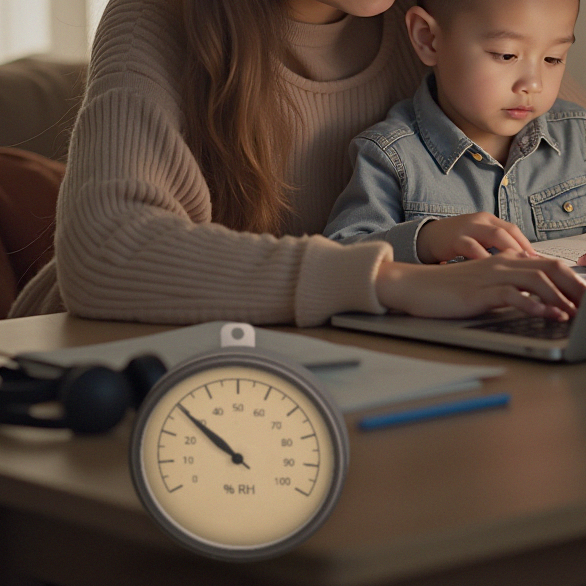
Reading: 30 %
